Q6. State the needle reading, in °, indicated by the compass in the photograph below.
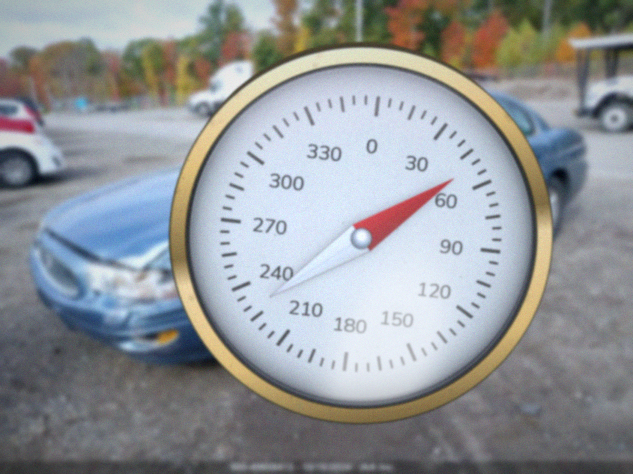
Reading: 50 °
